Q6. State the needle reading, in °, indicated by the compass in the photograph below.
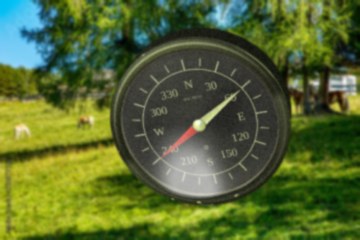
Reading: 240 °
